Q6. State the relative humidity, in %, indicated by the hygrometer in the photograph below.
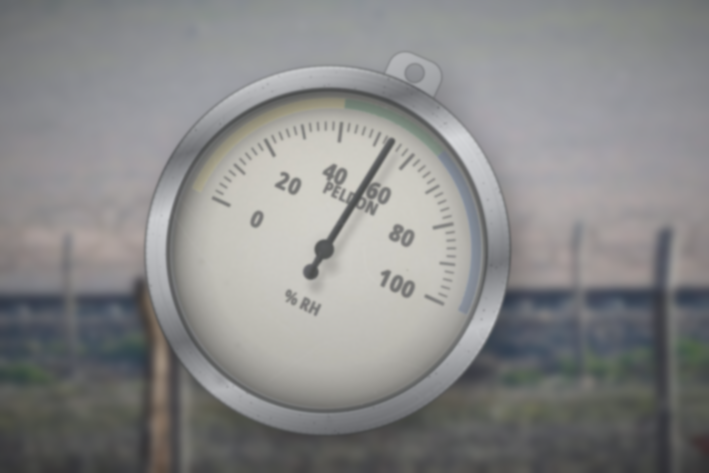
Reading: 54 %
